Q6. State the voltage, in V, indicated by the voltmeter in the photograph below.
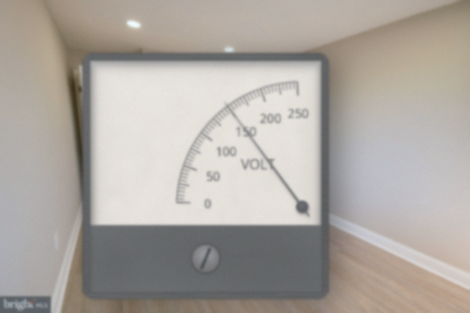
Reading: 150 V
